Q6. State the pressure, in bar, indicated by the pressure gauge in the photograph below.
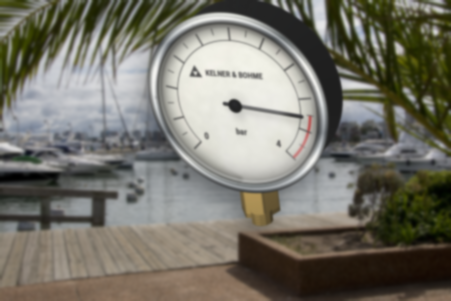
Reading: 3.4 bar
